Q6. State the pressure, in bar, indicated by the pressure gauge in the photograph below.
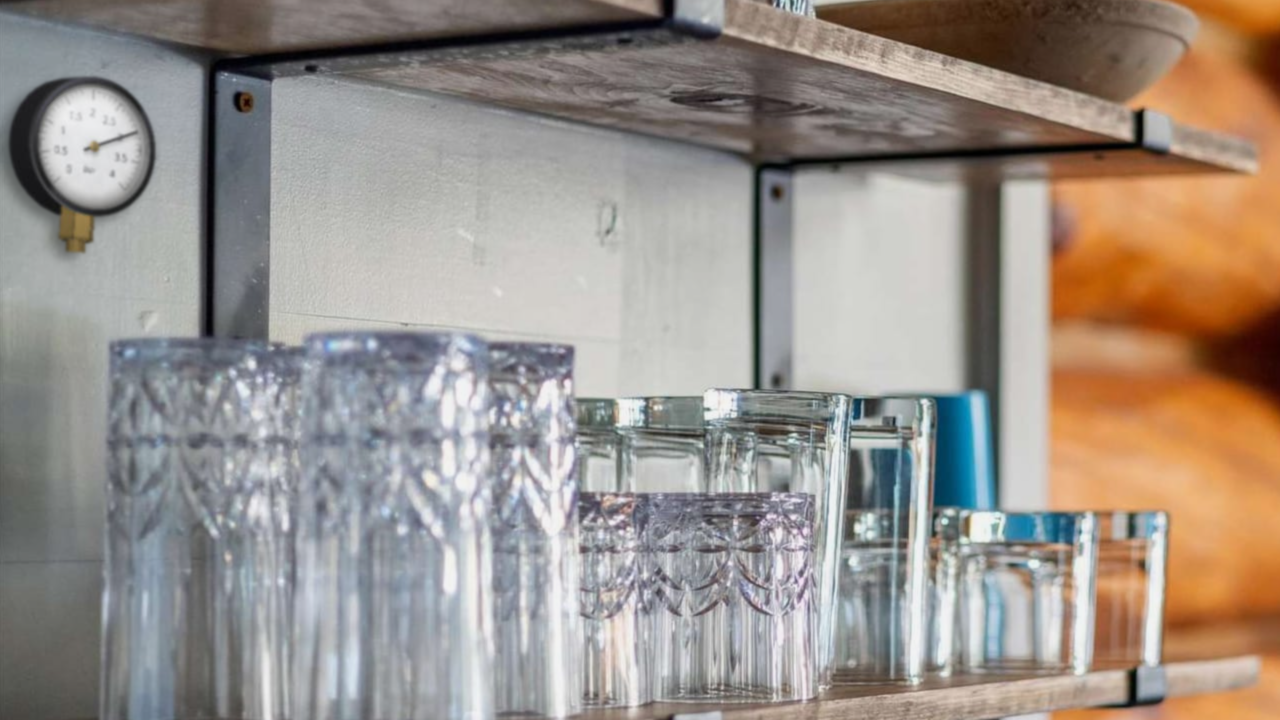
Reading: 3 bar
